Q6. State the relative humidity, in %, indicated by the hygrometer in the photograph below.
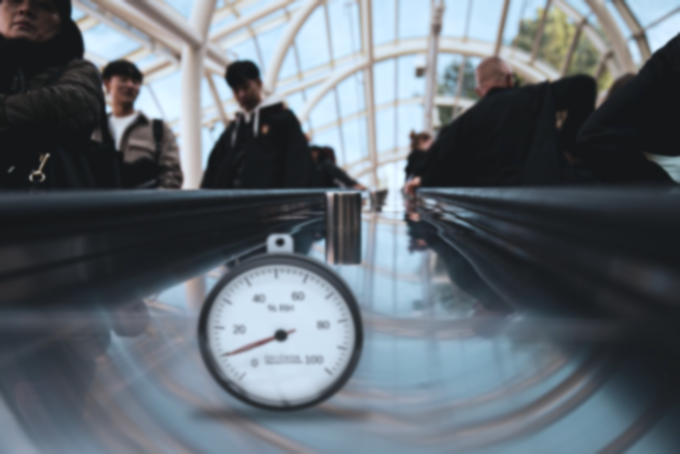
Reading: 10 %
